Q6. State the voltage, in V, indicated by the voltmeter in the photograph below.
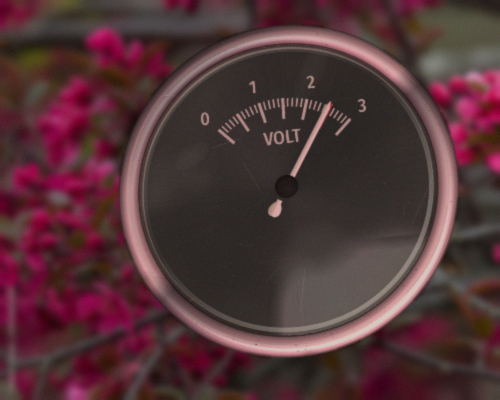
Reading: 2.5 V
